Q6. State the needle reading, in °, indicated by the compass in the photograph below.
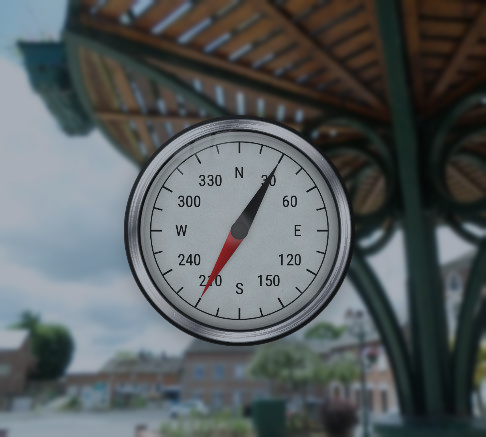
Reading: 210 °
